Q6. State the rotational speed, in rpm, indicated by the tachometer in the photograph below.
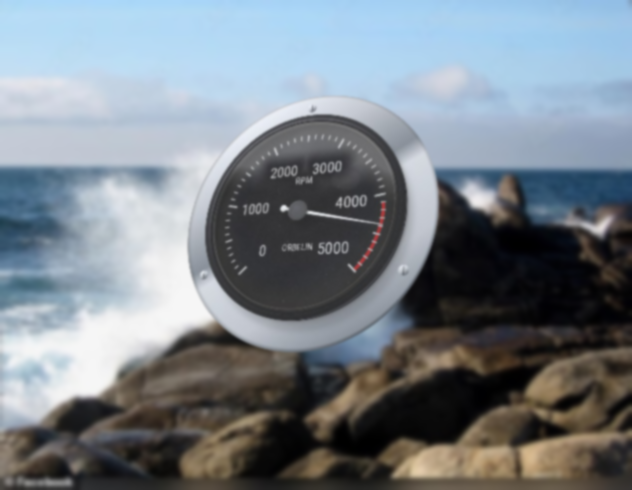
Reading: 4400 rpm
